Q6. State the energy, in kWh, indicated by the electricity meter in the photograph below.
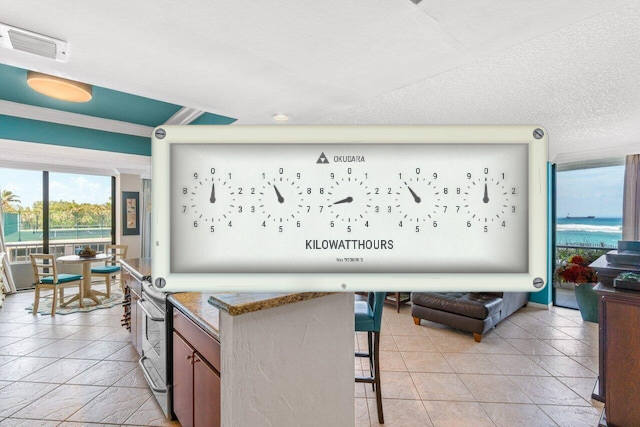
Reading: 710 kWh
